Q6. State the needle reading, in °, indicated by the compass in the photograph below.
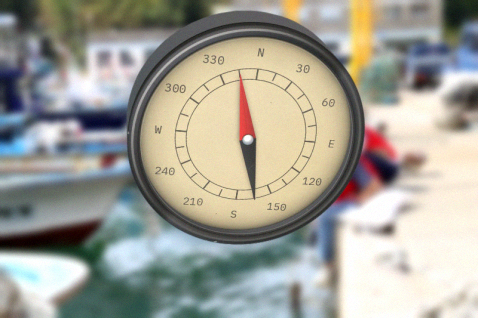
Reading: 345 °
